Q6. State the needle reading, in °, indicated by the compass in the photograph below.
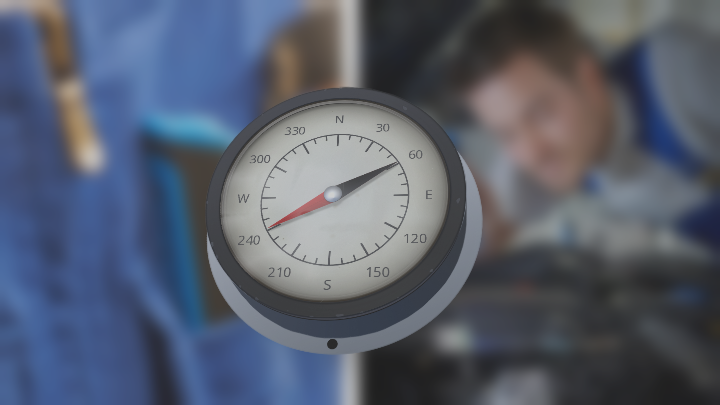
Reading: 240 °
